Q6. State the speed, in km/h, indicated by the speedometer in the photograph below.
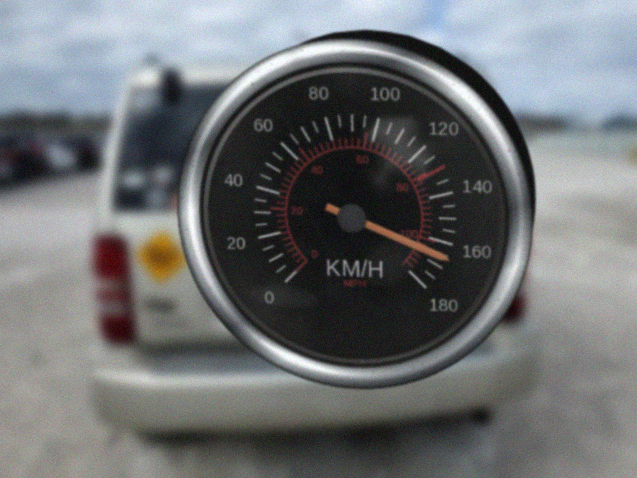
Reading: 165 km/h
